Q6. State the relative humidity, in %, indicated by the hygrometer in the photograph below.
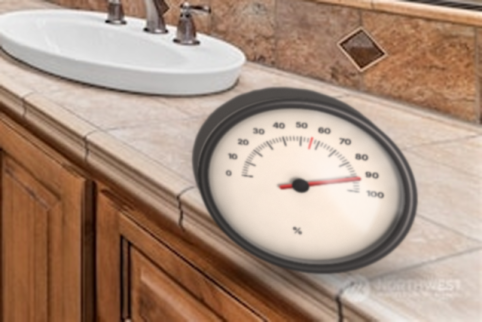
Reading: 90 %
